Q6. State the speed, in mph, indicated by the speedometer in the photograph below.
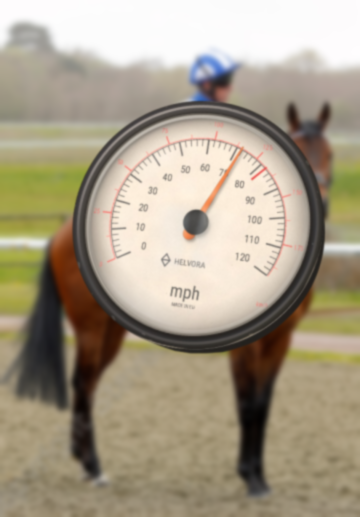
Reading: 72 mph
